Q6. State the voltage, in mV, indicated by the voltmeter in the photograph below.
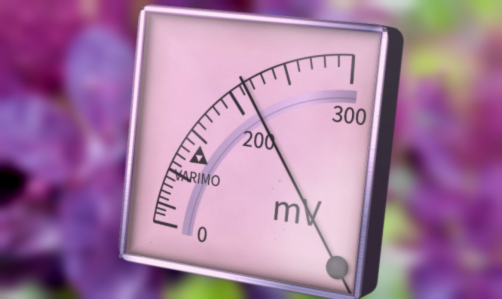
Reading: 215 mV
